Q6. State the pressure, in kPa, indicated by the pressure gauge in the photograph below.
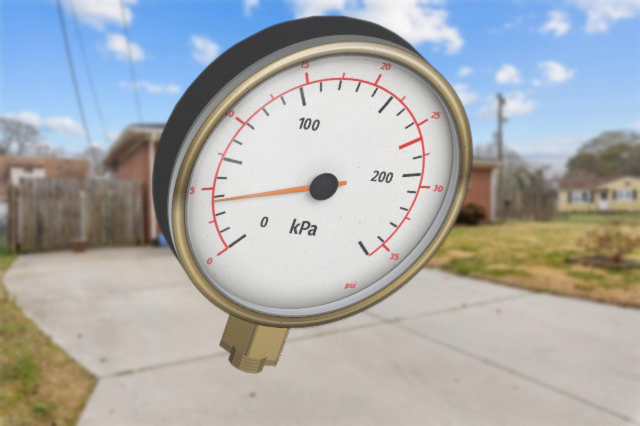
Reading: 30 kPa
